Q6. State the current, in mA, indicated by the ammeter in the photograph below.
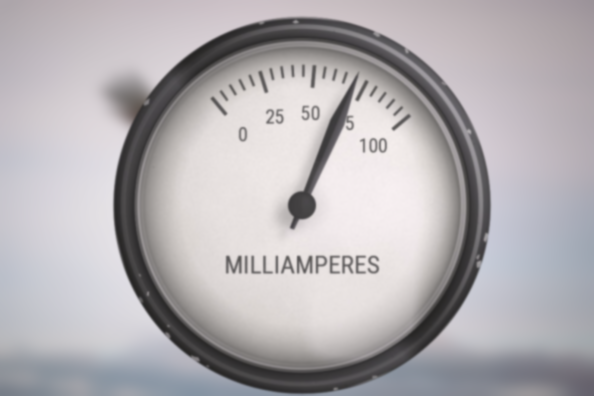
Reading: 70 mA
